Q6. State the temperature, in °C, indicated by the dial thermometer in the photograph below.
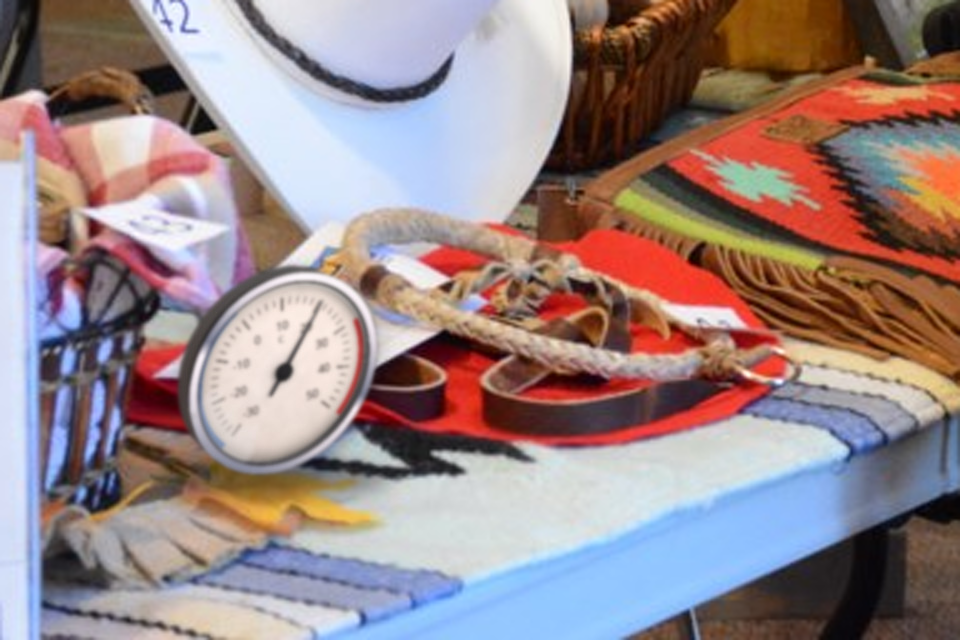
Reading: 20 °C
